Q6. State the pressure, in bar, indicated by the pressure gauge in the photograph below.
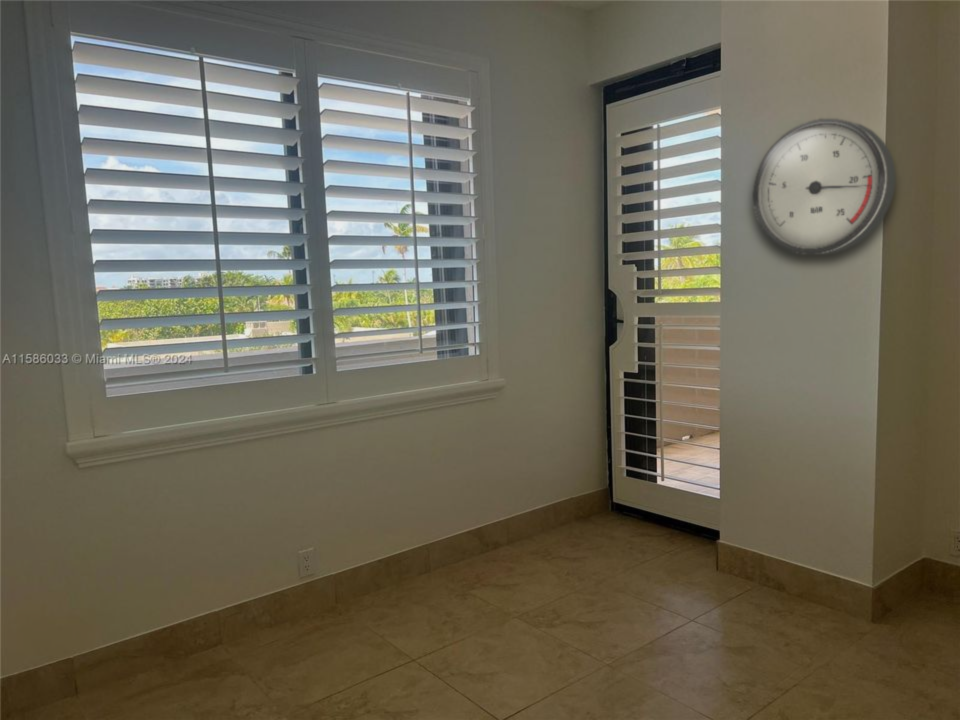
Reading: 21 bar
